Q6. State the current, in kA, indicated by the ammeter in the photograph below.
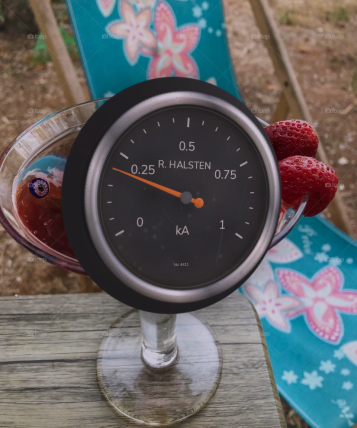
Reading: 0.2 kA
